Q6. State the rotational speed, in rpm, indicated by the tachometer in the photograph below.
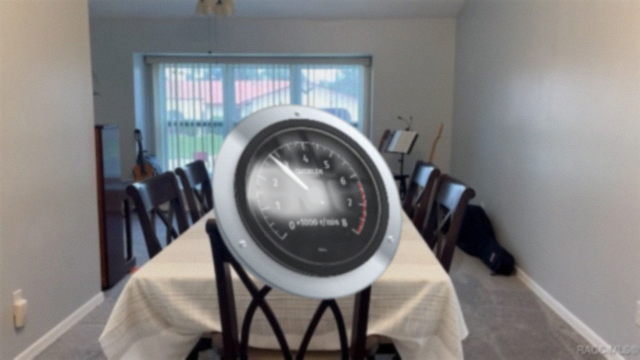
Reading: 2750 rpm
